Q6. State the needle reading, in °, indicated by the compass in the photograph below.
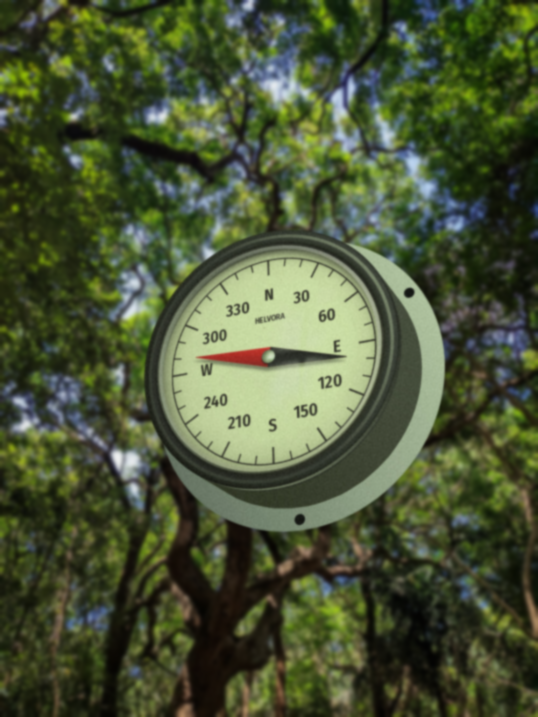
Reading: 280 °
